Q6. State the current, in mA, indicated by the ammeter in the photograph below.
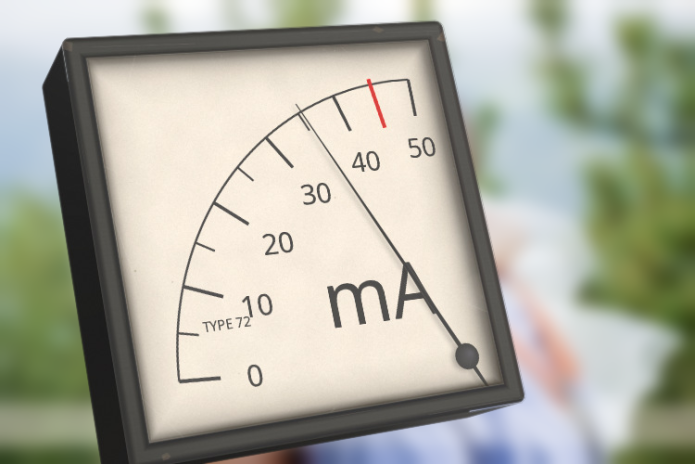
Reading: 35 mA
